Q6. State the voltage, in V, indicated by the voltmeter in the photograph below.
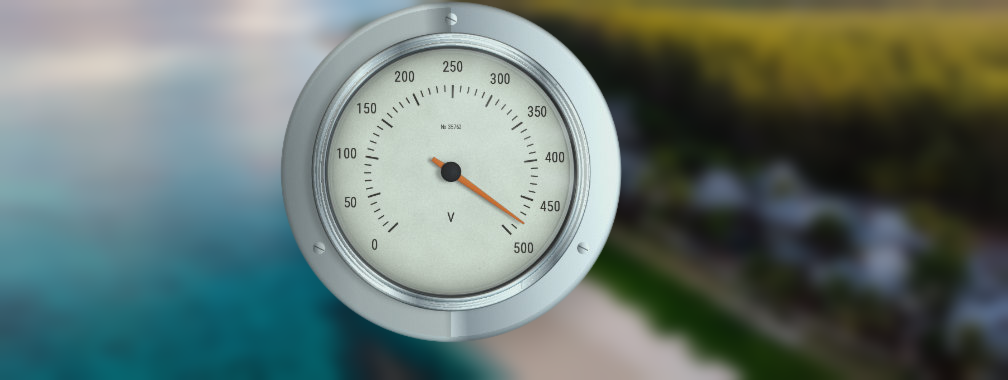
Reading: 480 V
